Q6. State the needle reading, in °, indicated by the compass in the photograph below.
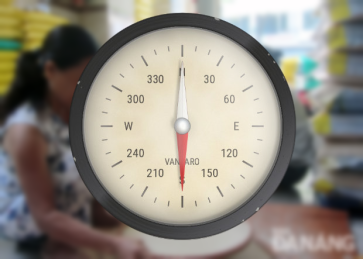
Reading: 180 °
